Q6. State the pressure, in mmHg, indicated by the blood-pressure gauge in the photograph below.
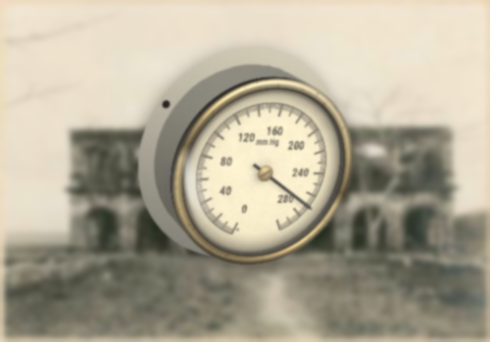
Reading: 270 mmHg
